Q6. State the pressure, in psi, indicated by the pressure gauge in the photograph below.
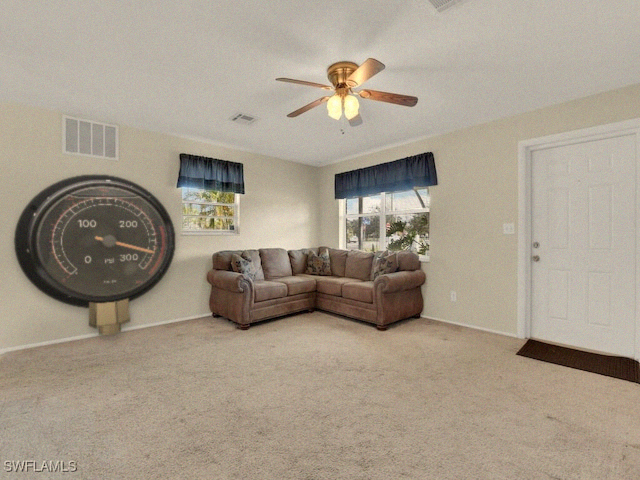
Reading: 270 psi
